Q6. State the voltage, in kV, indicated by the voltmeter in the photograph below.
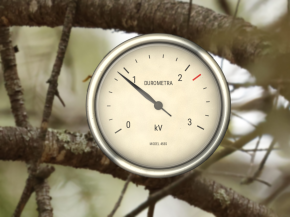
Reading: 0.9 kV
